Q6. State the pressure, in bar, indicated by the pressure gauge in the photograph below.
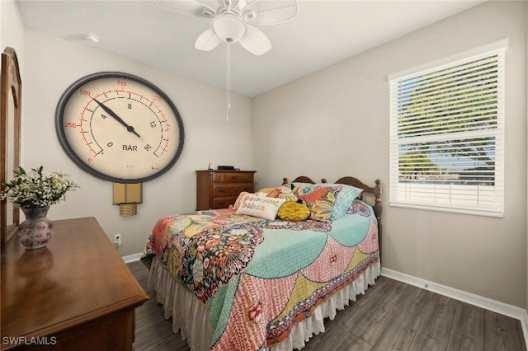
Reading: 5 bar
